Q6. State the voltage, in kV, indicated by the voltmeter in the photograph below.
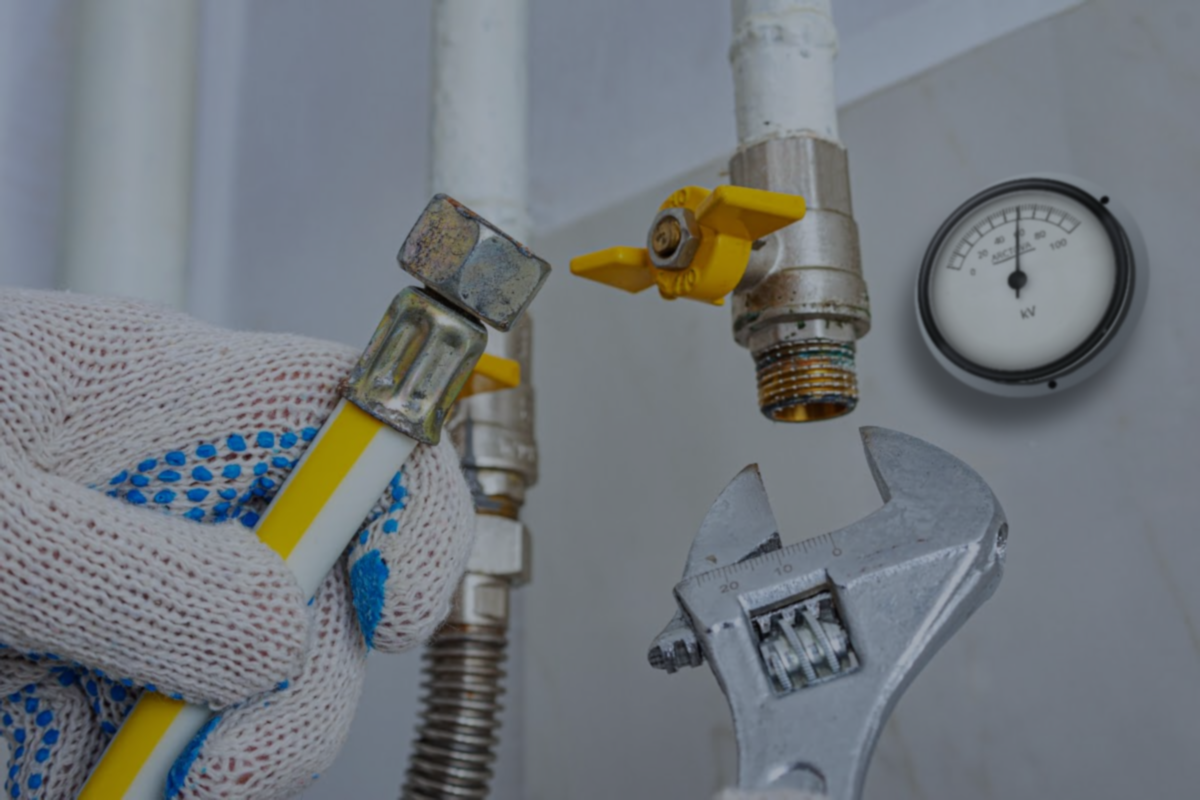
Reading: 60 kV
